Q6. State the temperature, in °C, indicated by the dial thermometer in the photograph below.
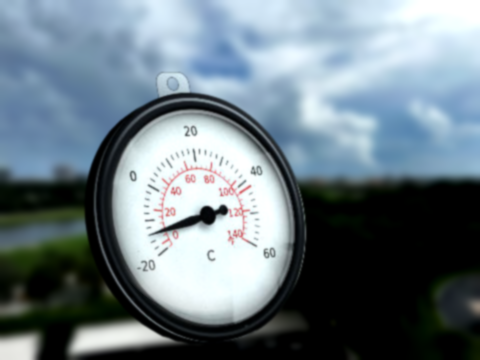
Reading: -14 °C
